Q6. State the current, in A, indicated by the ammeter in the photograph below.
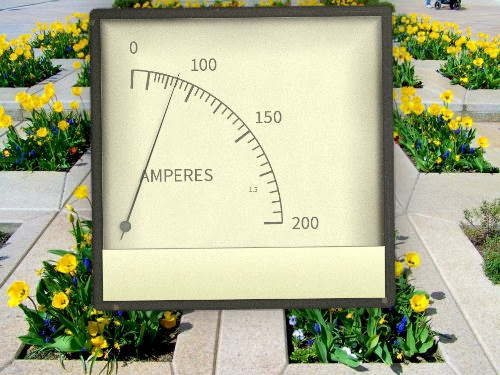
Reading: 85 A
